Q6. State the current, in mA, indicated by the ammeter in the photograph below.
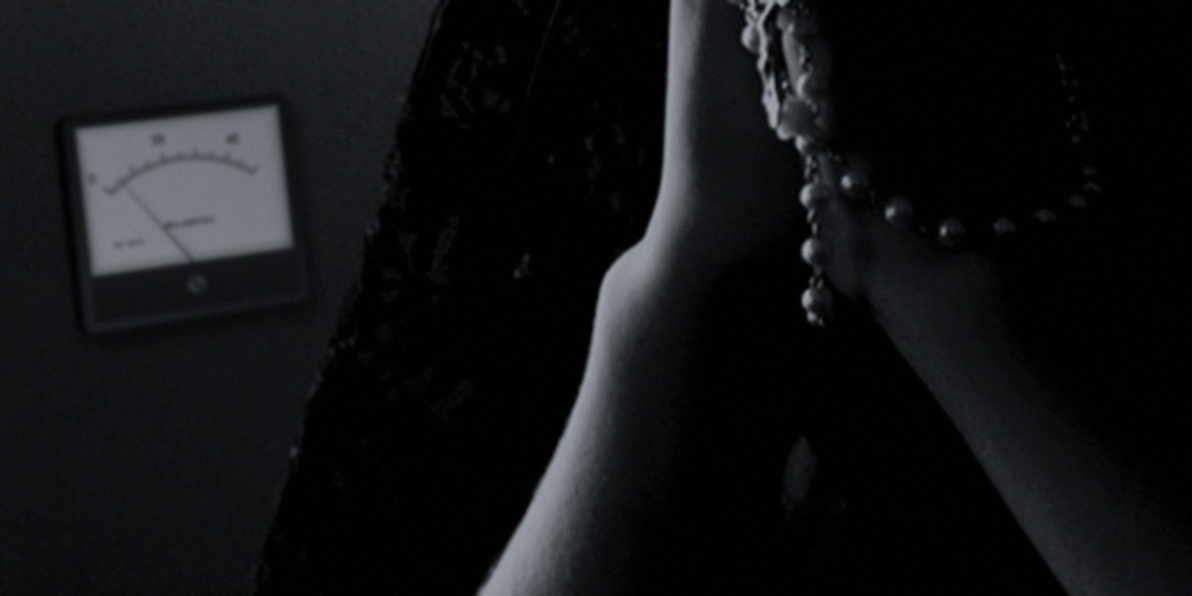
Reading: 5 mA
